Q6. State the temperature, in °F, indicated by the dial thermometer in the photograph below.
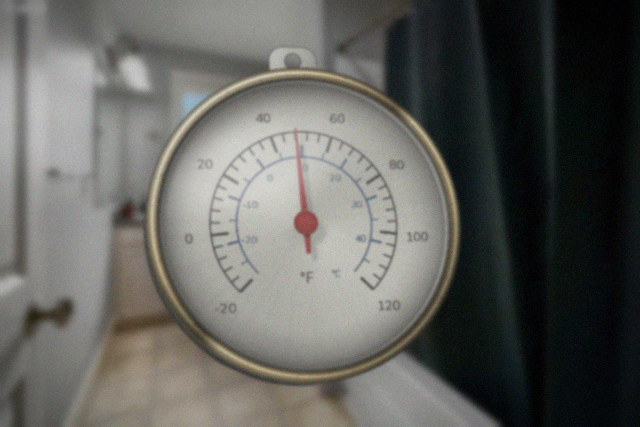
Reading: 48 °F
